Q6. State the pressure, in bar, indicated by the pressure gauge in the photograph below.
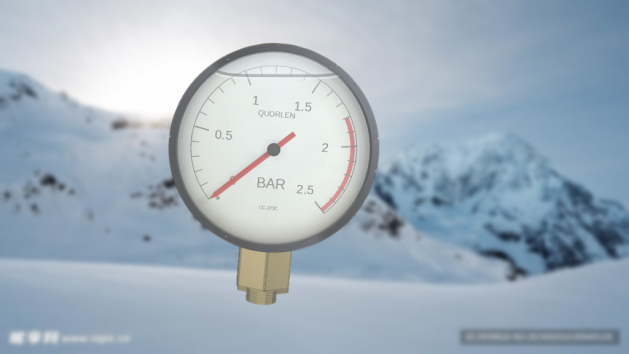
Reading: 0 bar
